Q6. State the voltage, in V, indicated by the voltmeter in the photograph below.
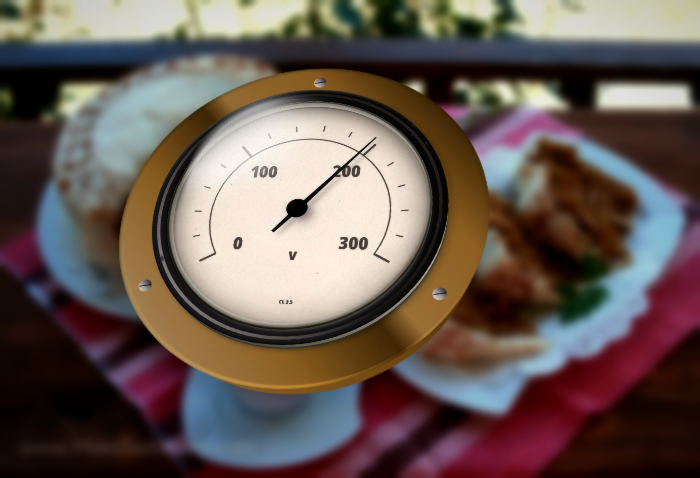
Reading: 200 V
